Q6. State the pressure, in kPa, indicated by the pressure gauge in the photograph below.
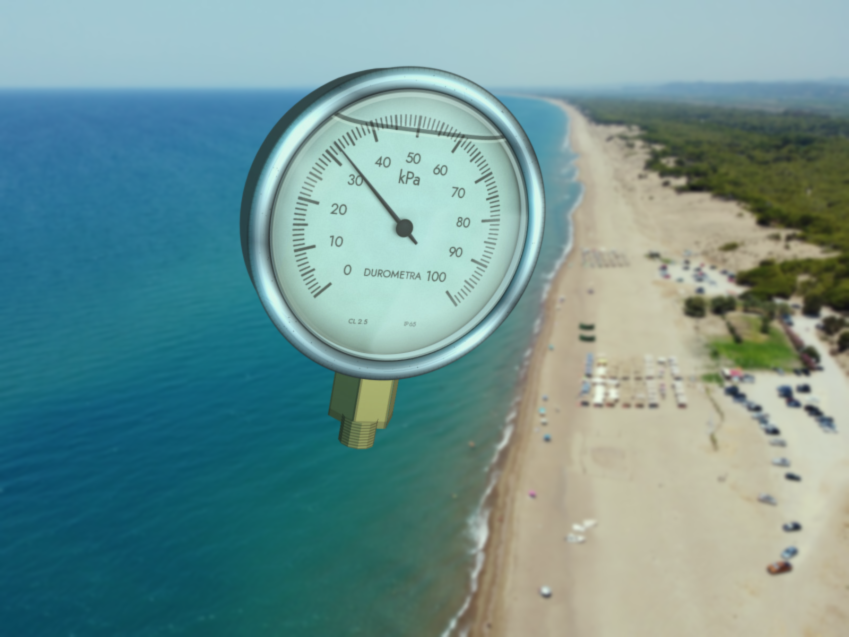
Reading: 32 kPa
